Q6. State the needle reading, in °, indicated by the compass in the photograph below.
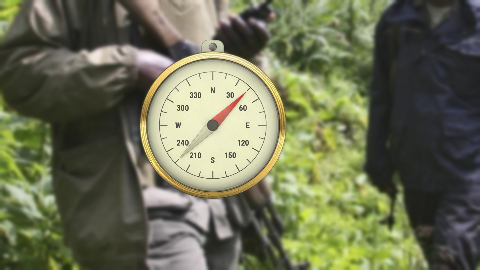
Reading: 45 °
